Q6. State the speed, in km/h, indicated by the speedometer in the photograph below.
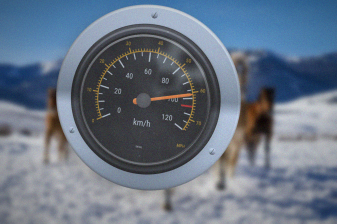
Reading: 97.5 km/h
